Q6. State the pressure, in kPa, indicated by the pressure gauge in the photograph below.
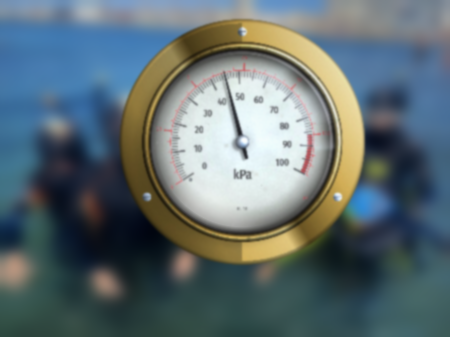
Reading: 45 kPa
